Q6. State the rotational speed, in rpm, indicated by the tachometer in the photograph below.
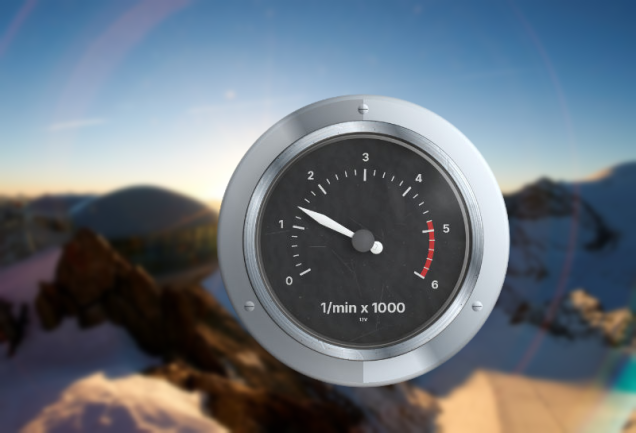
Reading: 1400 rpm
